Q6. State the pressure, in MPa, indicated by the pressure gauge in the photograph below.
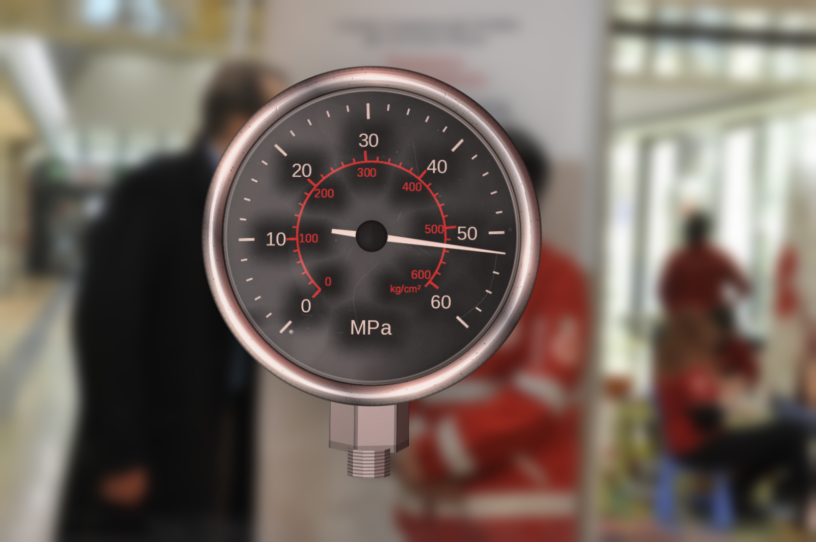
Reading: 52 MPa
